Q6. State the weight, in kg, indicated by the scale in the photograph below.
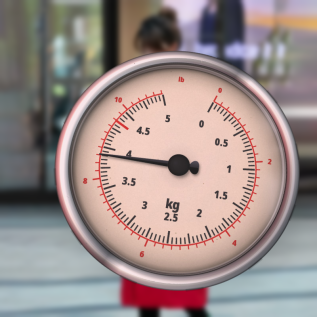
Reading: 3.9 kg
